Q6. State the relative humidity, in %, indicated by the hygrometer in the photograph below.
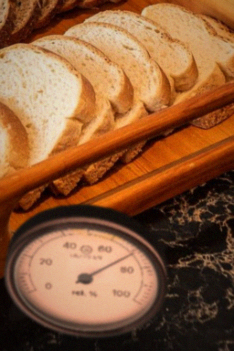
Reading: 70 %
